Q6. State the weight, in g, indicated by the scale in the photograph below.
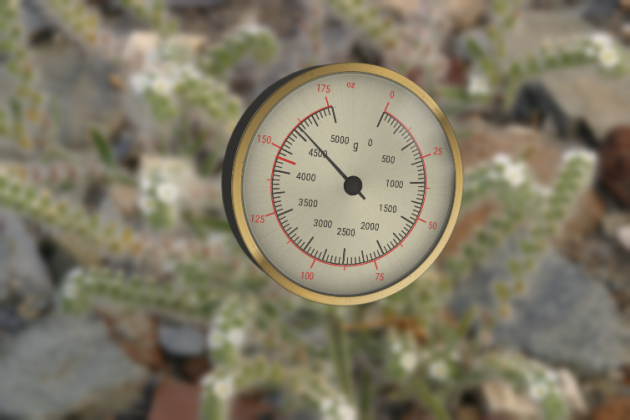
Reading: 4550 g
